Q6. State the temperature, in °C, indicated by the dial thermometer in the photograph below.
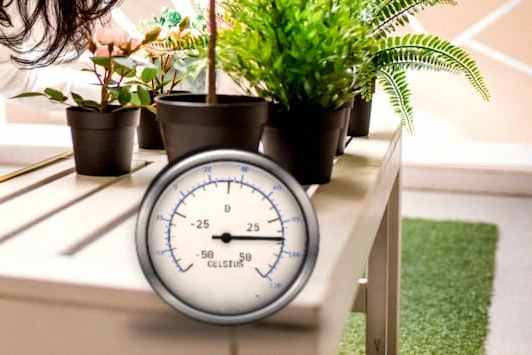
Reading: 32.5 °C
